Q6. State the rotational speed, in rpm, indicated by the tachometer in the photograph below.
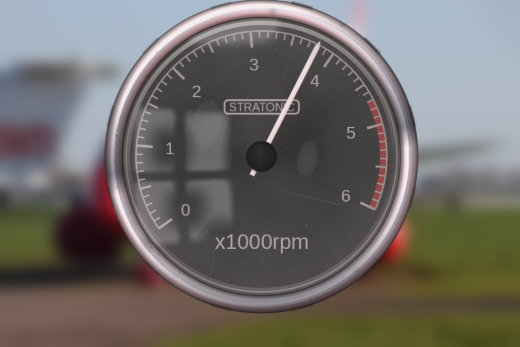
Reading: 3800 rpm
